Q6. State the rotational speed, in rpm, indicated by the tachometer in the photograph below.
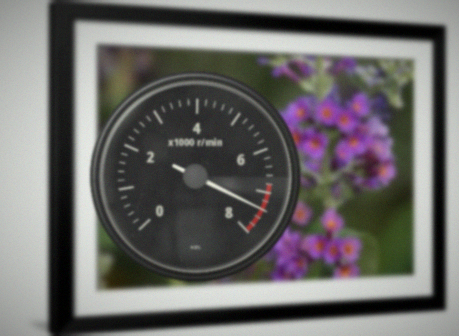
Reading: 7400 rpm
